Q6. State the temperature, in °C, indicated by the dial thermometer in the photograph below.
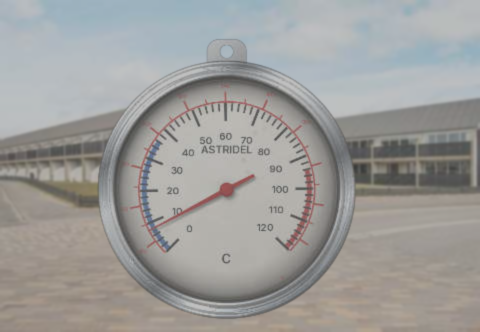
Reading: 8 °C
